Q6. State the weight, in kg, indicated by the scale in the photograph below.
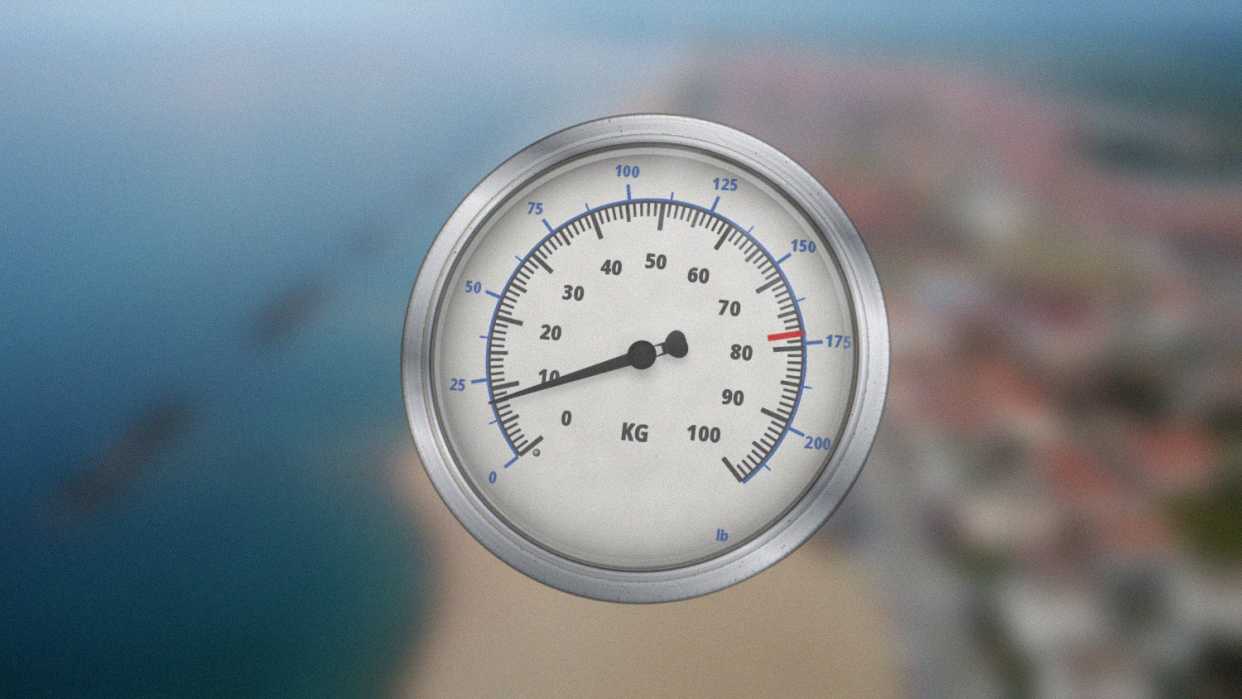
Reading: 8 kg
